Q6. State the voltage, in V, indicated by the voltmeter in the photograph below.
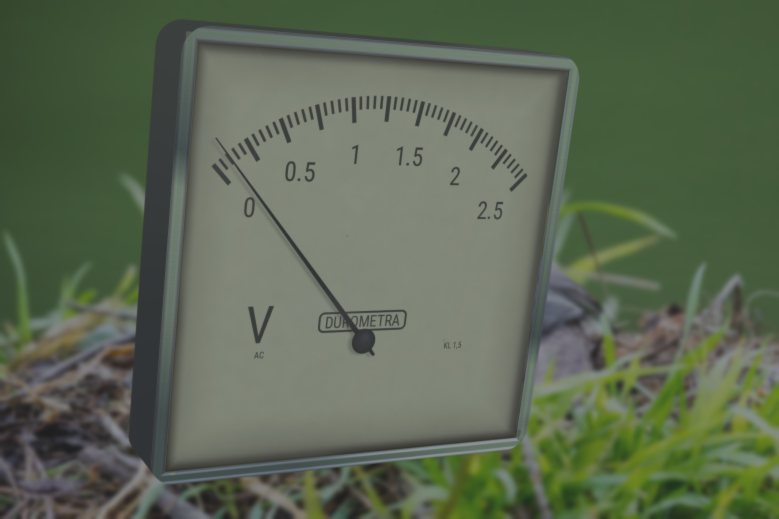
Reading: 0.1 V
